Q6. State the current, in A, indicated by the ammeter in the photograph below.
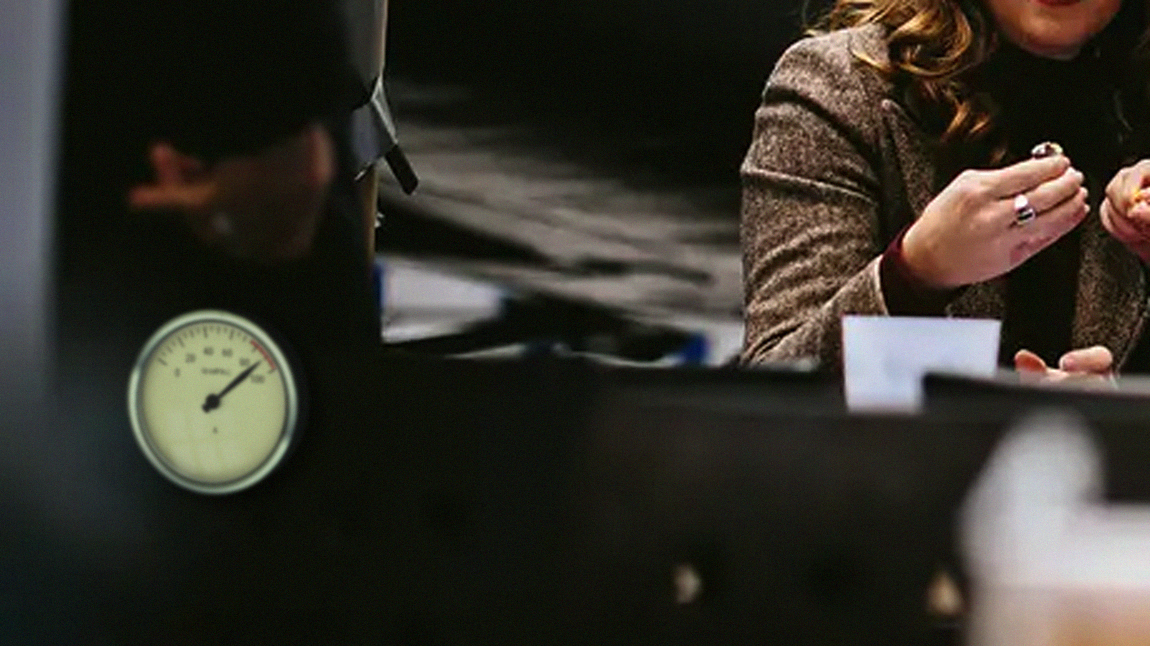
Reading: 90 A
